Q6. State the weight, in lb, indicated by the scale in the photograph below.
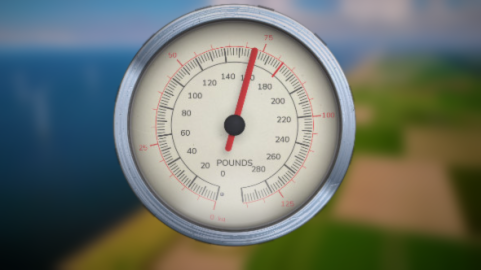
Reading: 160 lb
